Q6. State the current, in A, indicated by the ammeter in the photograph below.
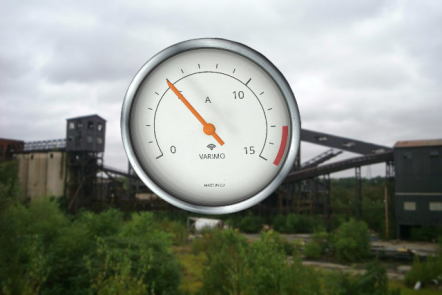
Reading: 5 A
